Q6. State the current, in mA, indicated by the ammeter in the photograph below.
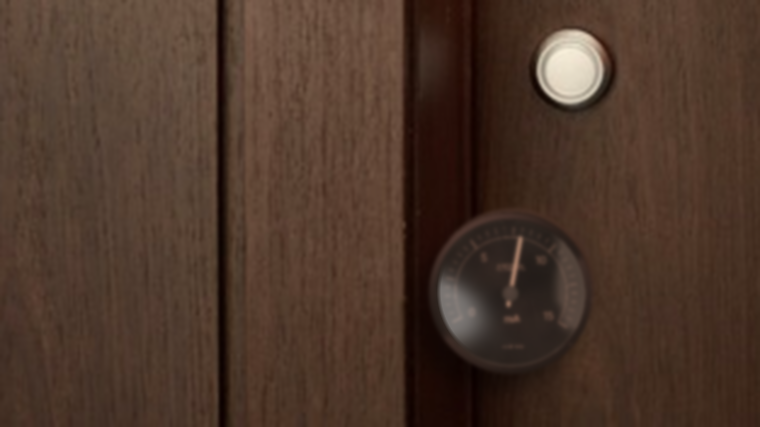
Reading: 8 mA
